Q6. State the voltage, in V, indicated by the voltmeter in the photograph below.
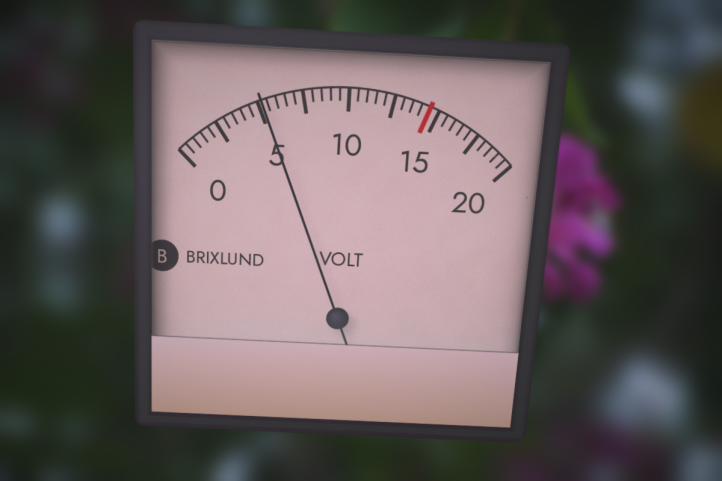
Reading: 5.25 V
